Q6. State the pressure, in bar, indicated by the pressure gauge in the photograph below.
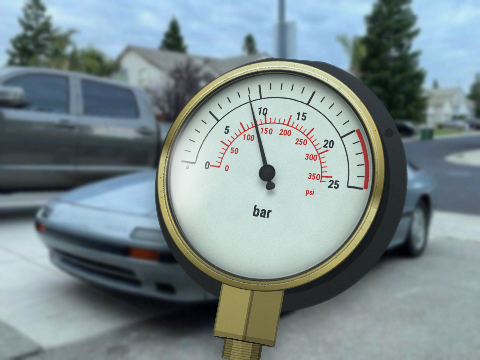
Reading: 9 bar
